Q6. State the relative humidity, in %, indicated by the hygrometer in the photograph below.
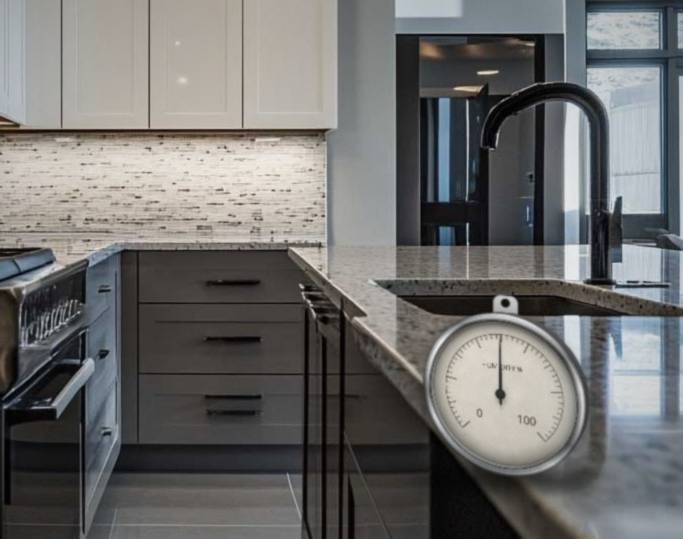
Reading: 50 %
